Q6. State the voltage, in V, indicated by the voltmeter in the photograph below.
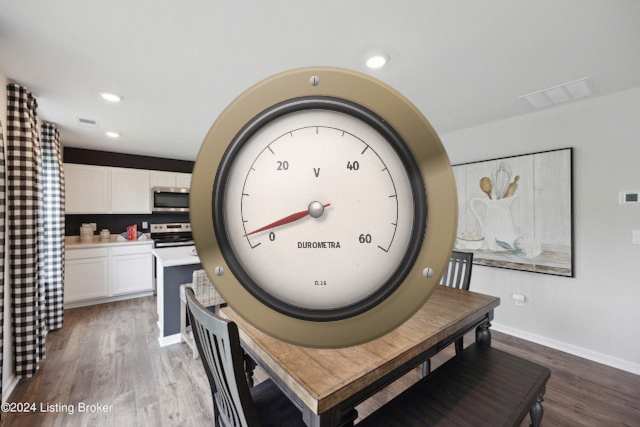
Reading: 2.5 V
